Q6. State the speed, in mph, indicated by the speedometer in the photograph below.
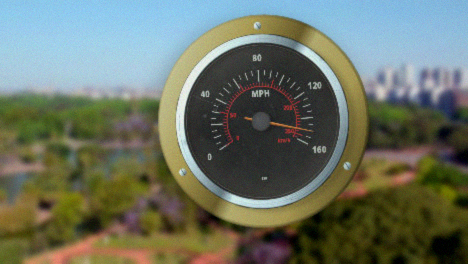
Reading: 150 mph
